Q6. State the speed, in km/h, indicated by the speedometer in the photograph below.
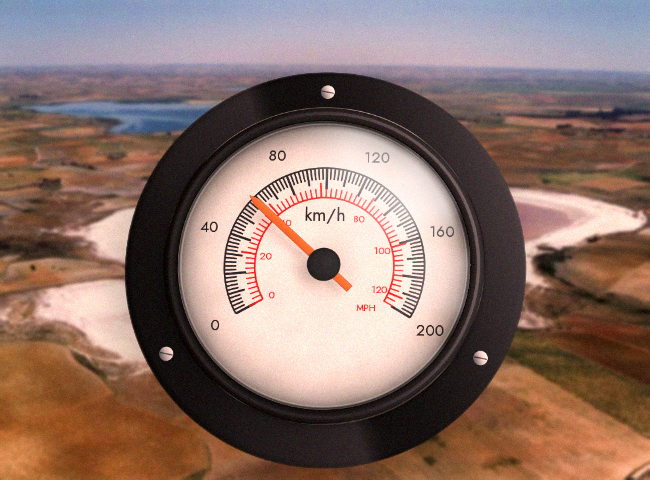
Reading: 60 km/h
